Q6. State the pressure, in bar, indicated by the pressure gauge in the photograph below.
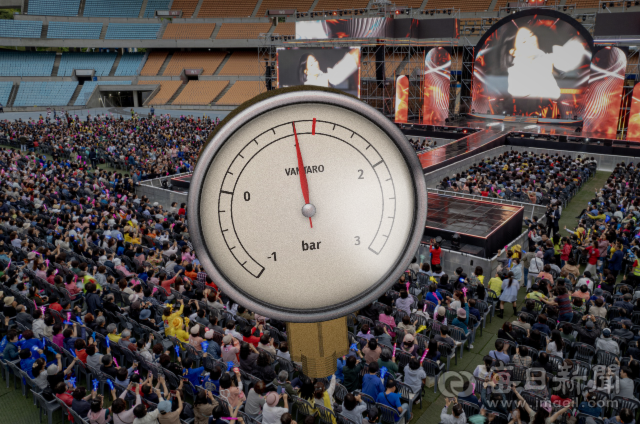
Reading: 1 bar
